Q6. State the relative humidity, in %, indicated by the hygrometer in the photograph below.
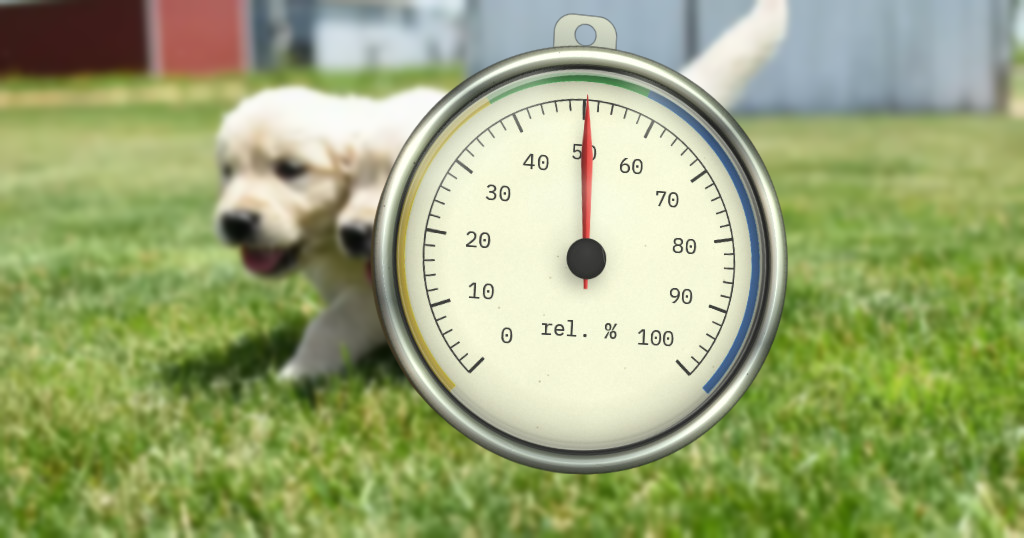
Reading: 50 %
